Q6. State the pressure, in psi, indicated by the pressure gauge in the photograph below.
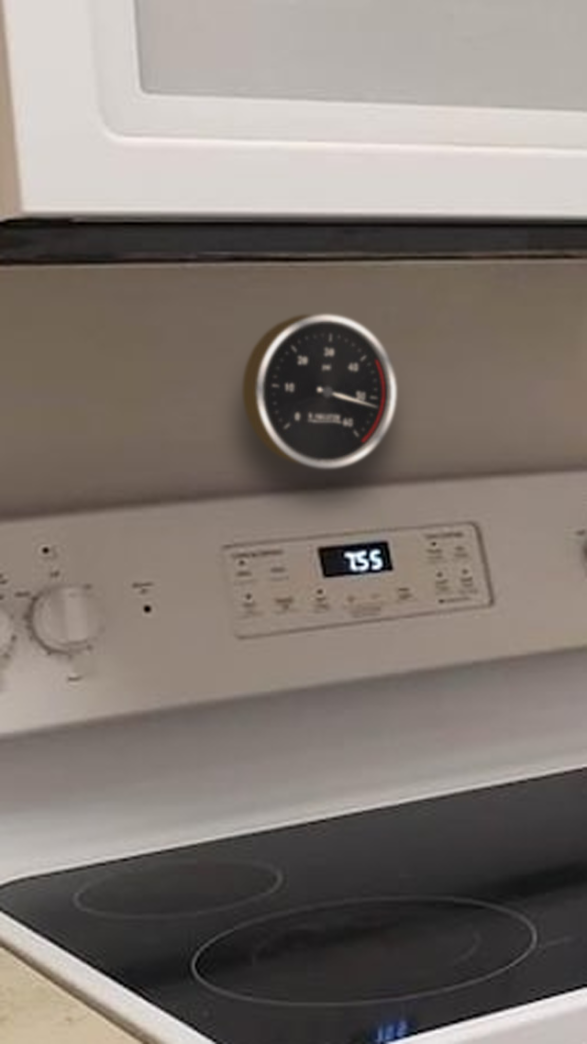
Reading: 52 psi
